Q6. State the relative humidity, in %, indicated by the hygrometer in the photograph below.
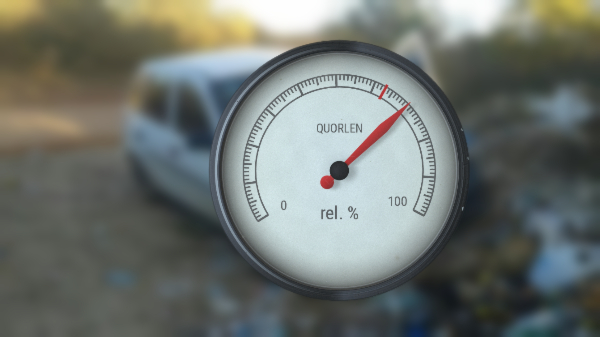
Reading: 70 %
